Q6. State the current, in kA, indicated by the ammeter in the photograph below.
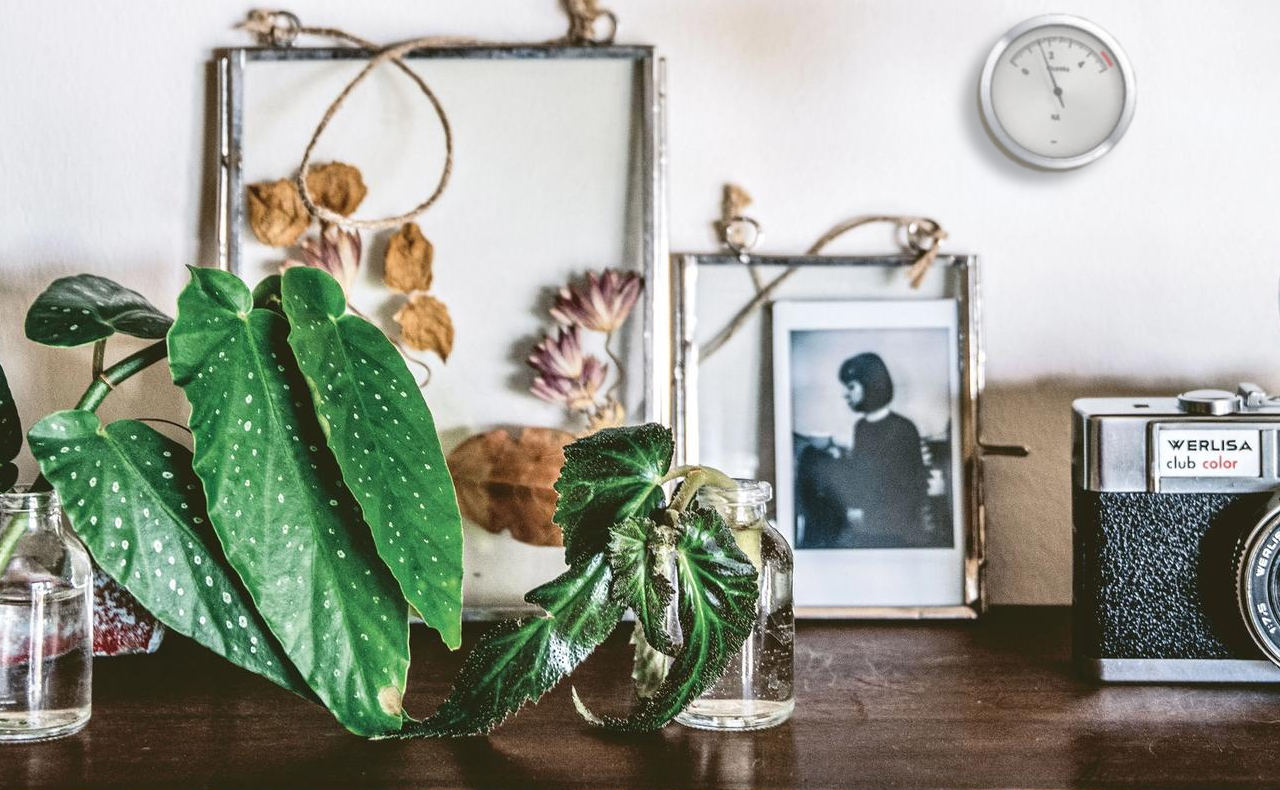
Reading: 1.5 kA
